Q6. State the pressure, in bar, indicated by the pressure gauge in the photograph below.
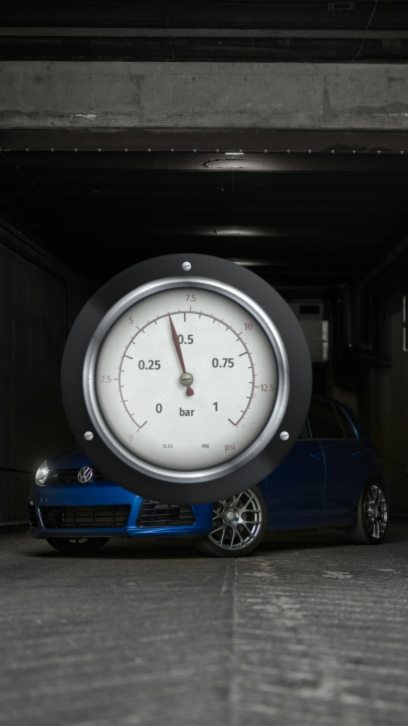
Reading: 0.45 bar
